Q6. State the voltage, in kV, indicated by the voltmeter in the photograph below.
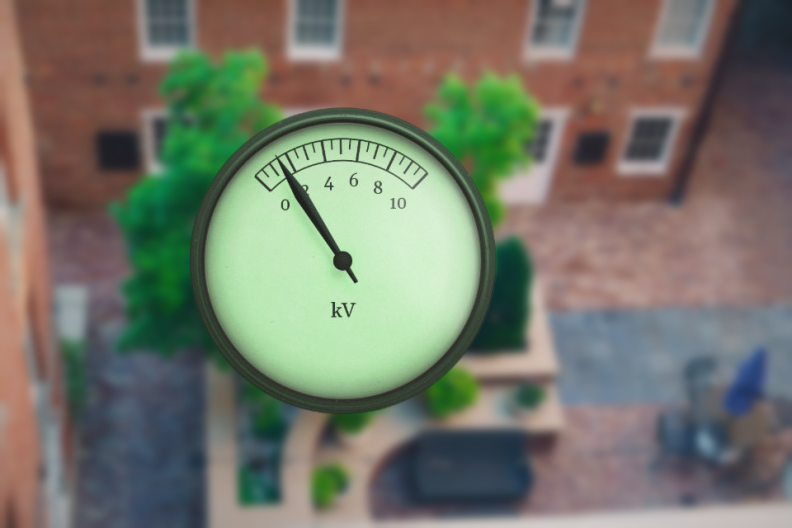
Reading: 1.5 kV
